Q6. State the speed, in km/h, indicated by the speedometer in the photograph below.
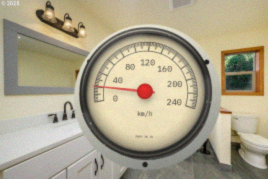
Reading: 20 km/h
